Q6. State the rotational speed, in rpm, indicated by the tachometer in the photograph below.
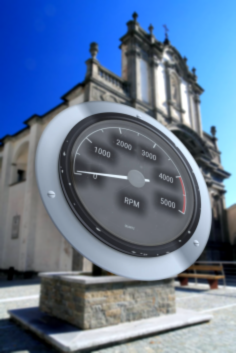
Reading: 0 rpm
